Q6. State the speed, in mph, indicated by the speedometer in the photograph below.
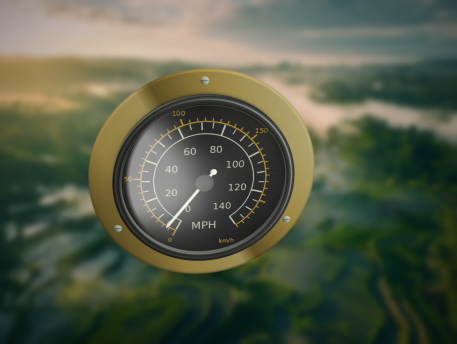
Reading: 5 mph
